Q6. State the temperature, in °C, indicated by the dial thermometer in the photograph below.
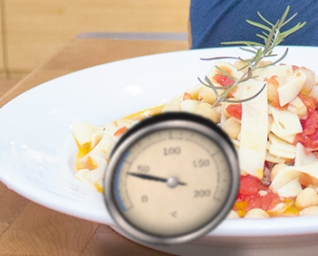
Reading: 40 °C
